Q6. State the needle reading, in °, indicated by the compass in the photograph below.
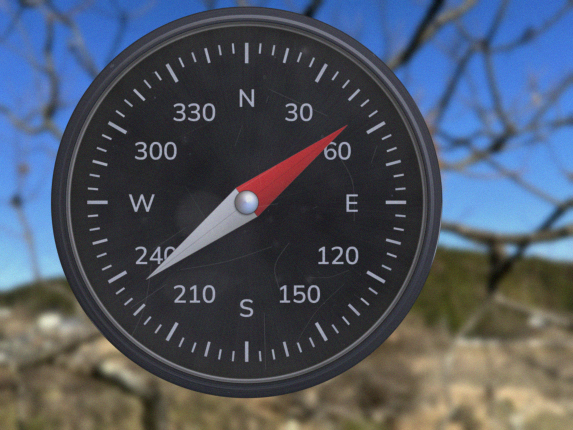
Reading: 52.5 °
